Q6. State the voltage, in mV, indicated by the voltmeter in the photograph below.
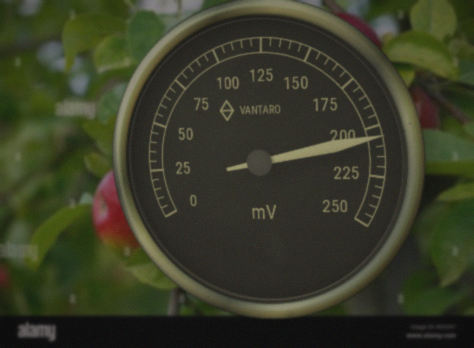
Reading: 205 mV
